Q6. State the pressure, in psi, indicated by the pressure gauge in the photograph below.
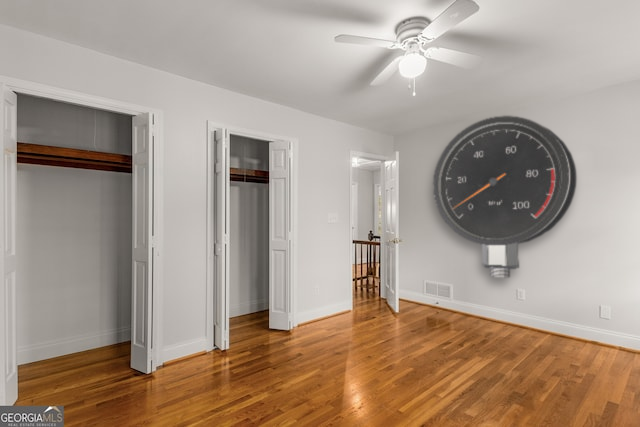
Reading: 5 psi
